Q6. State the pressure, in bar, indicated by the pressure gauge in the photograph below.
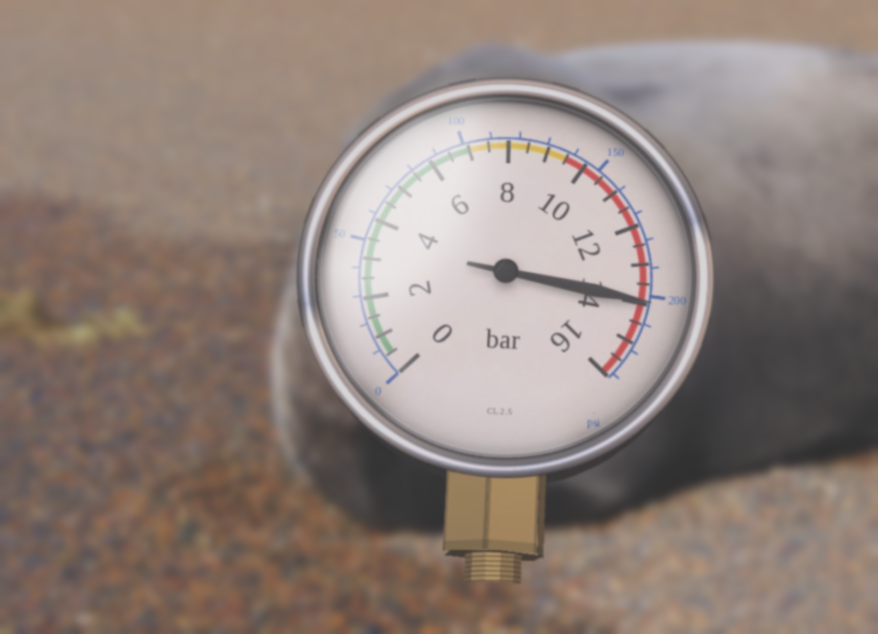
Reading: 14 bar
